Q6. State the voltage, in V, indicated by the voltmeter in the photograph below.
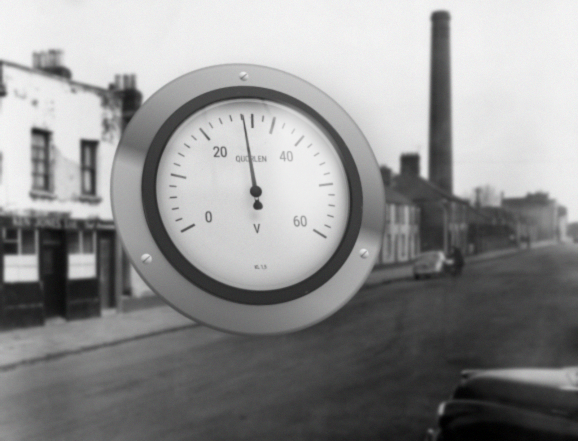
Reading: 28 V
